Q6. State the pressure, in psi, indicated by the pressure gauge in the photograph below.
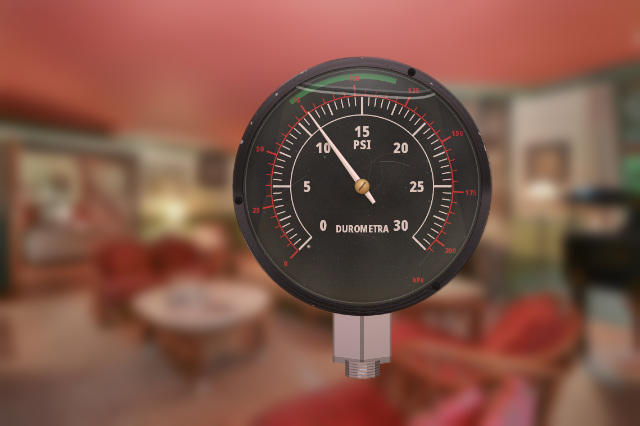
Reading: 11 psi
